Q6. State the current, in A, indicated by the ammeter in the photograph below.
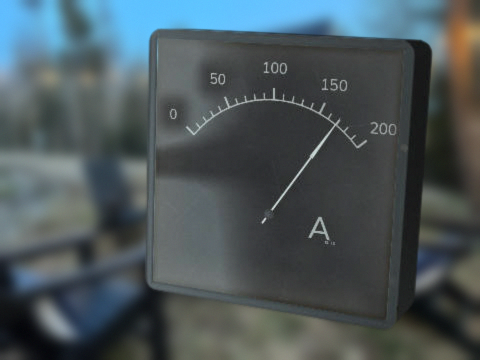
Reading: 170 A
